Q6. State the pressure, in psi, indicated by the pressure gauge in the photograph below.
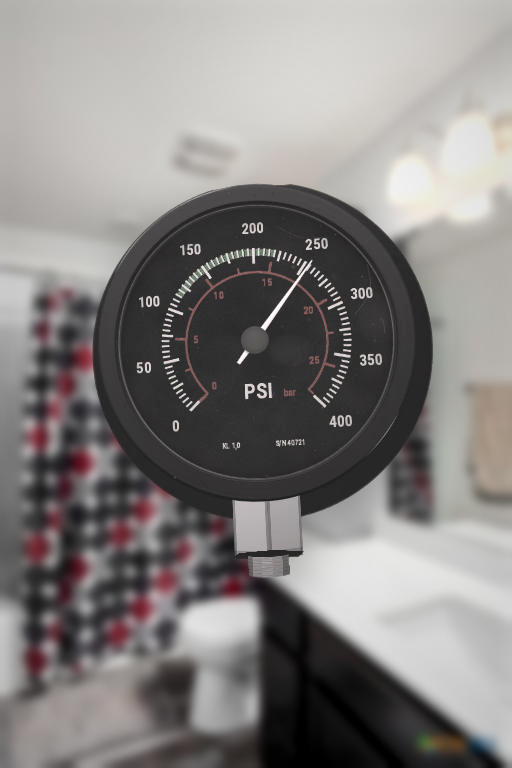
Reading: 255 psi
